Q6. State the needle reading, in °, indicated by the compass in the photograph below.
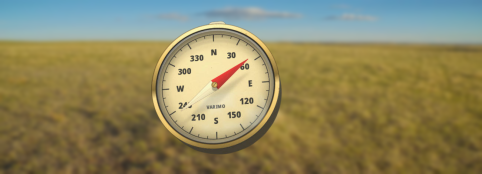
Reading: 55 °
